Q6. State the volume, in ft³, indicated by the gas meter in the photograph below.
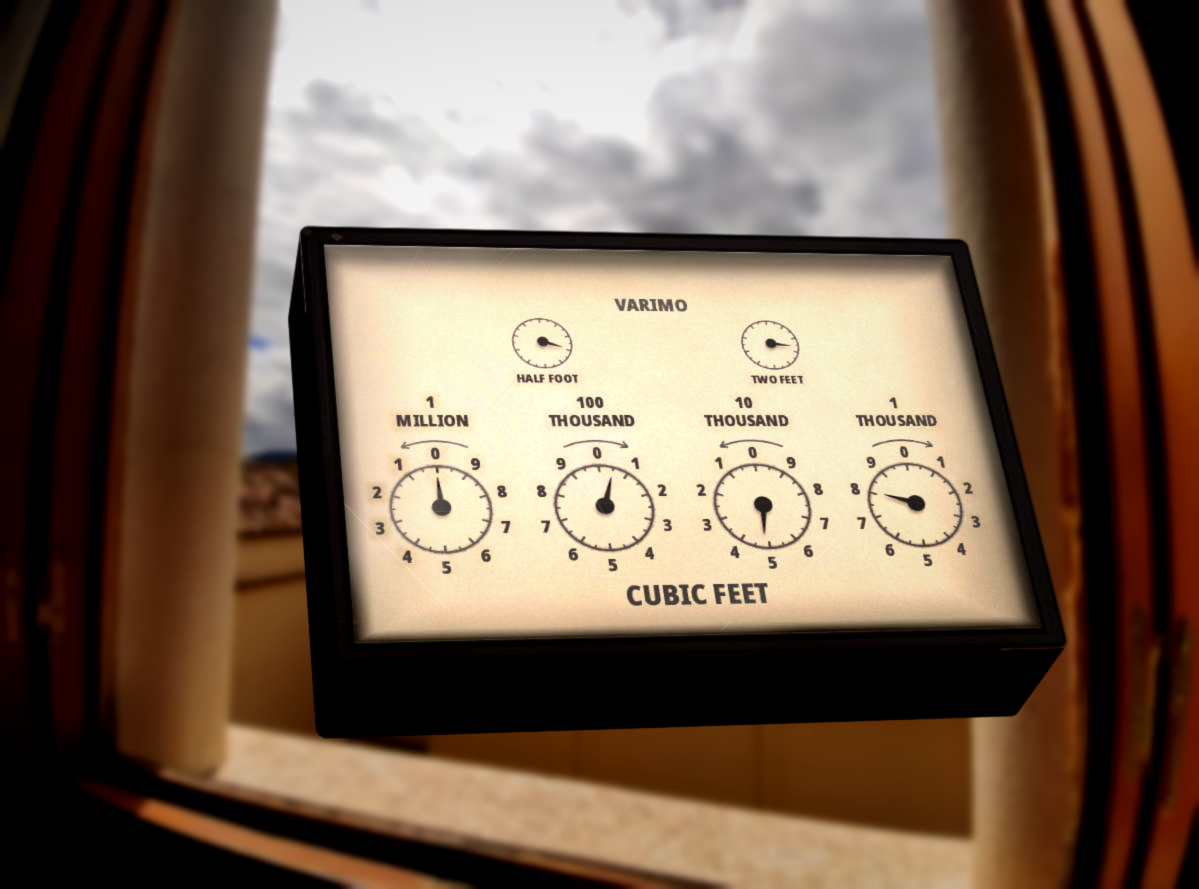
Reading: 4800 ft³
